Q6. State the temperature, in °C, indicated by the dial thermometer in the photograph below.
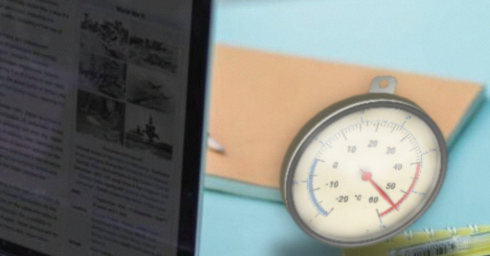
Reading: 55 °C
